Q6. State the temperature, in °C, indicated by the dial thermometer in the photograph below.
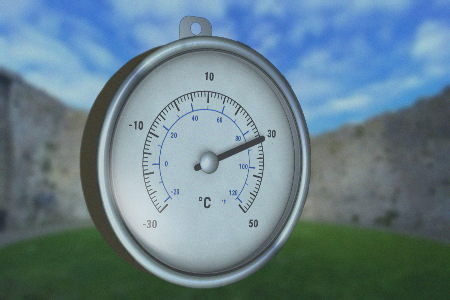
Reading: 30 °C
